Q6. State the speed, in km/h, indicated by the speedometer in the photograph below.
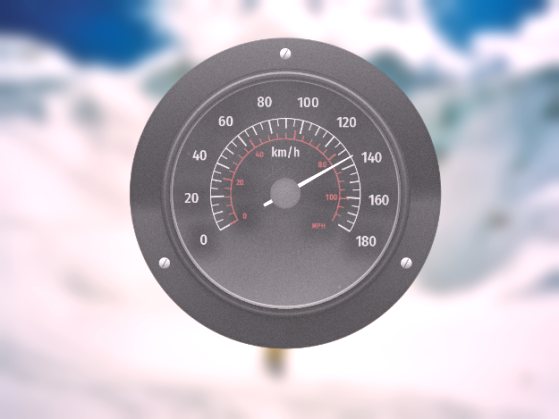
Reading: 135 km/h
